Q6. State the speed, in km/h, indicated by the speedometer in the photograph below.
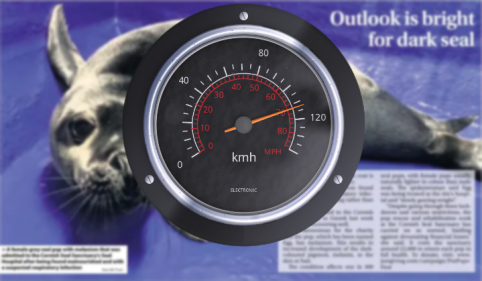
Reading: 112.5 km/h
